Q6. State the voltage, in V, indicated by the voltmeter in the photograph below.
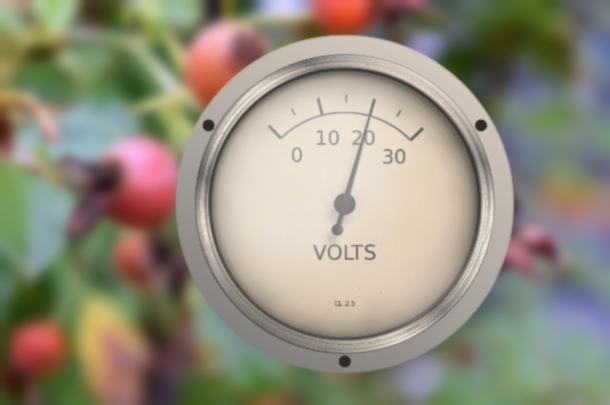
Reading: 20 V
